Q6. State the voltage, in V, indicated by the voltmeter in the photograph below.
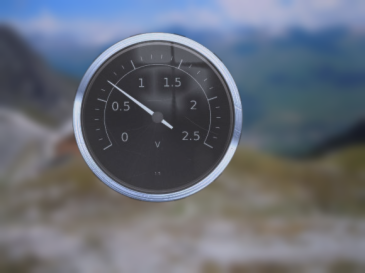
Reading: 0.7 V
